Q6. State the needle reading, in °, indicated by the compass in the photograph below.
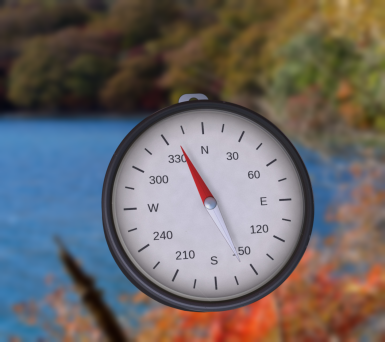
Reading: 337.5 °
